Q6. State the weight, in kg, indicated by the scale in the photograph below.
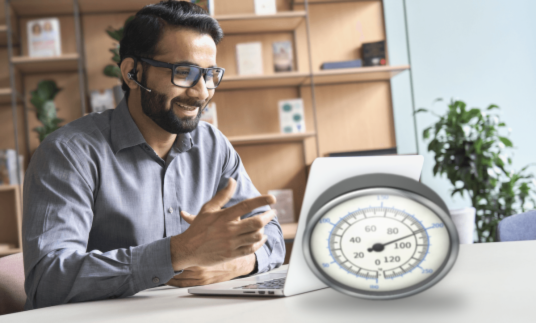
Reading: 90 kg
